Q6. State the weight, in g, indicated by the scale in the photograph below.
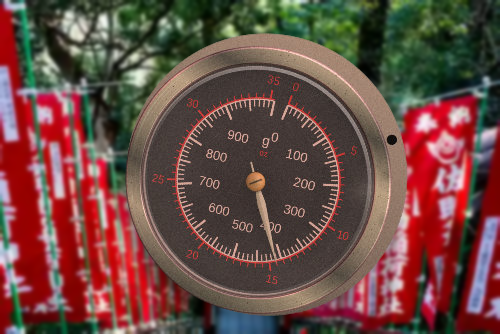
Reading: 410 g
